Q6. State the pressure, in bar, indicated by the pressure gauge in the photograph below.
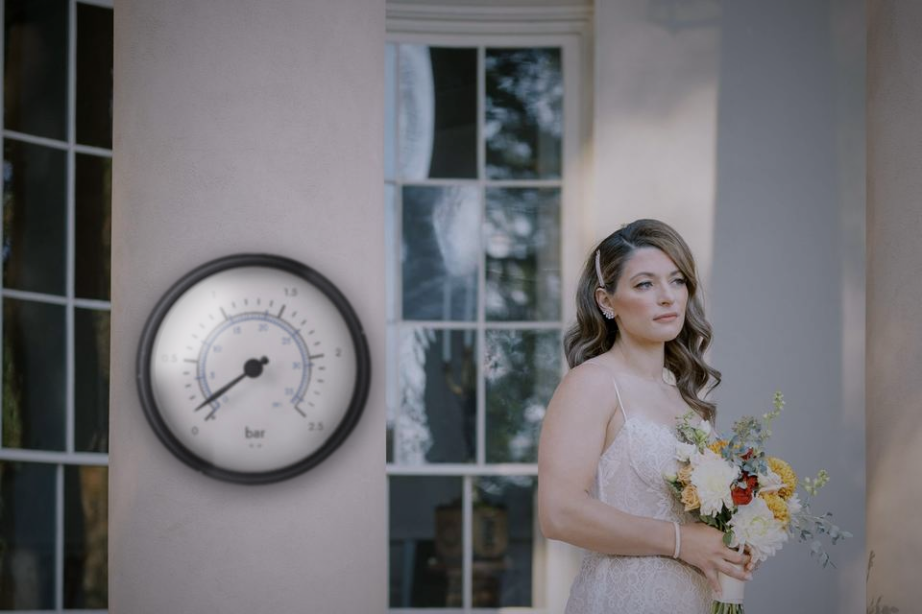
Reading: 0.1 bar
